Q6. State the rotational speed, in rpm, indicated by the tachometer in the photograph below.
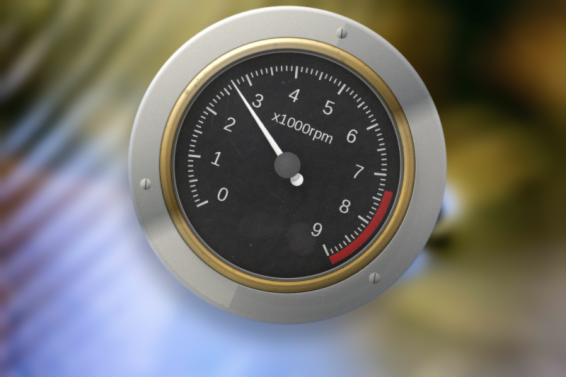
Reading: 2700 rpm
